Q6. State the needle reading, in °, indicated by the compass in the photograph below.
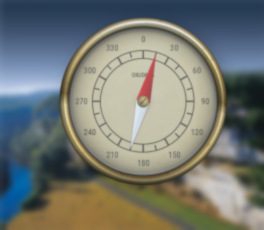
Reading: 15 °
